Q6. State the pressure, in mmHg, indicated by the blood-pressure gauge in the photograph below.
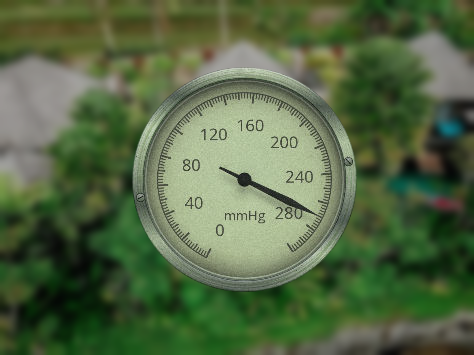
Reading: 270 mmHg
